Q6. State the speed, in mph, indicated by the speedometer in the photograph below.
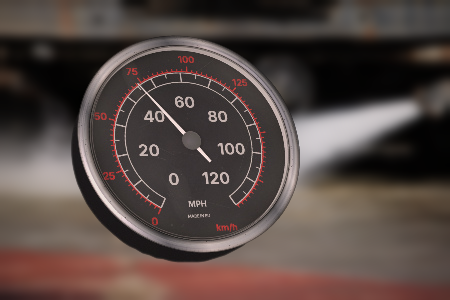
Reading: 45 mph
